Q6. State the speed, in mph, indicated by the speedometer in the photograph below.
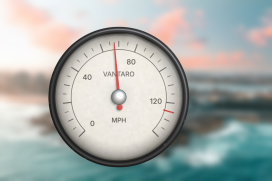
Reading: 67.5 mph
